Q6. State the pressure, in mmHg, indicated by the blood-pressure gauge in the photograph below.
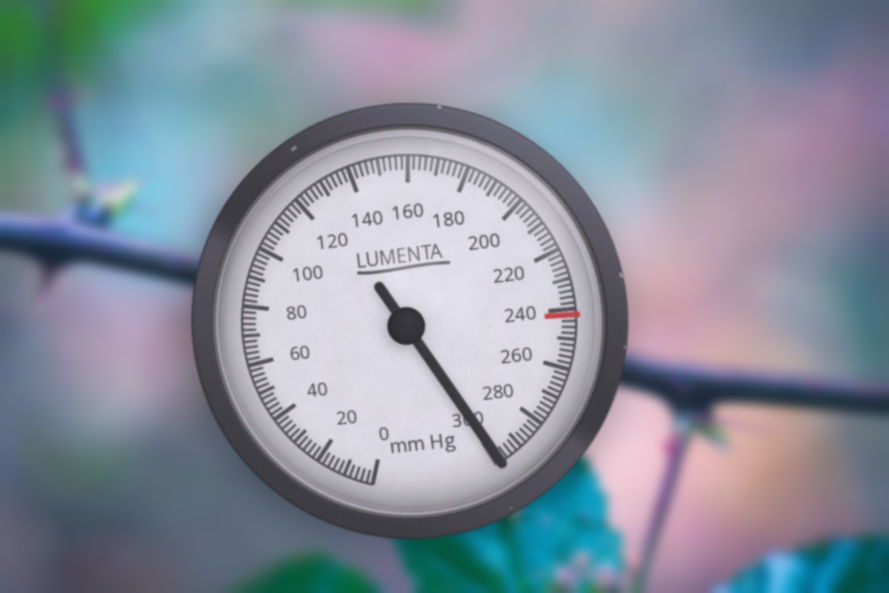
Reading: 298 mmHg
